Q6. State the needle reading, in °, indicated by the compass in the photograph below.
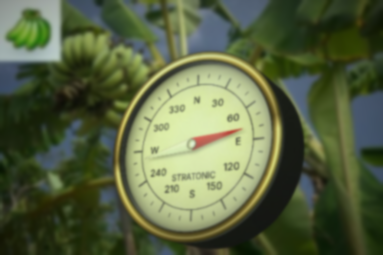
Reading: 80 °
